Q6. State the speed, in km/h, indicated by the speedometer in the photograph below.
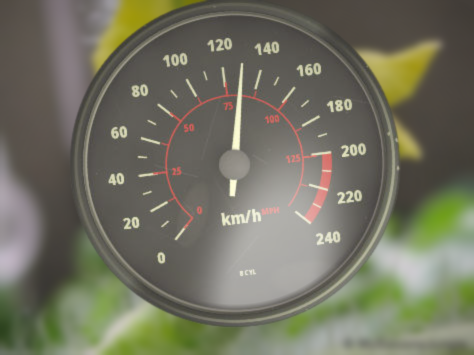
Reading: 130 km/h
